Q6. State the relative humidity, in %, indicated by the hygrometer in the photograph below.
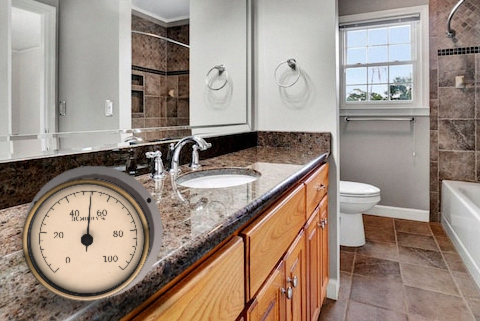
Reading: 52 %
